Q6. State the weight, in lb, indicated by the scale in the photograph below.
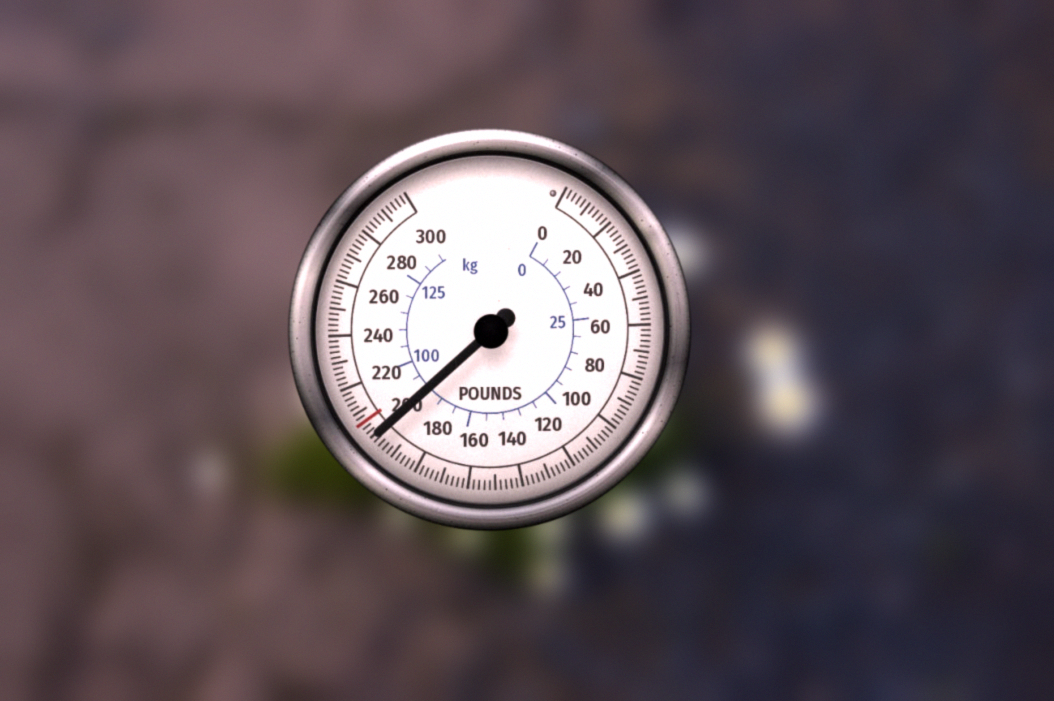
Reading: 200 lb
